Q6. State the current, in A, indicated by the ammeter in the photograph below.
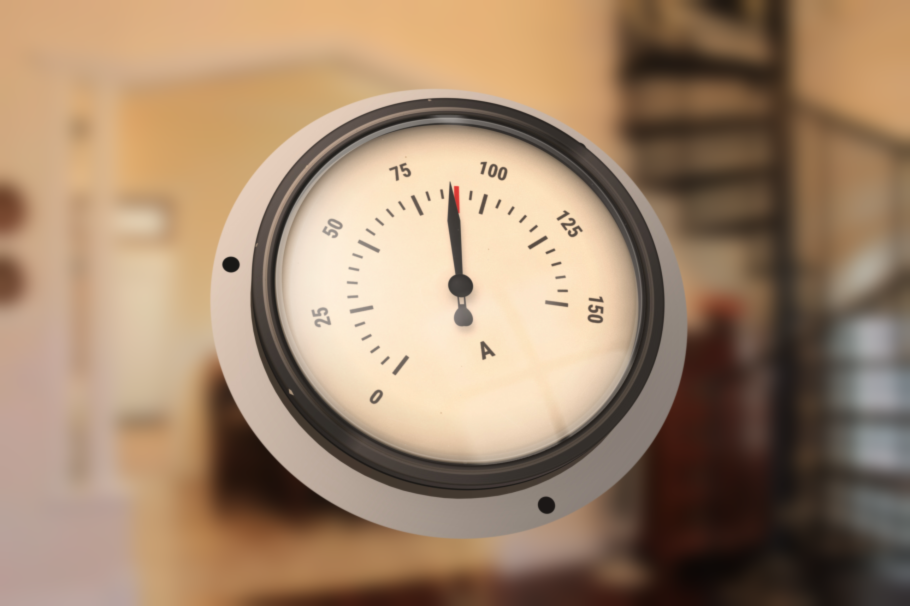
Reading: 87.5 A
